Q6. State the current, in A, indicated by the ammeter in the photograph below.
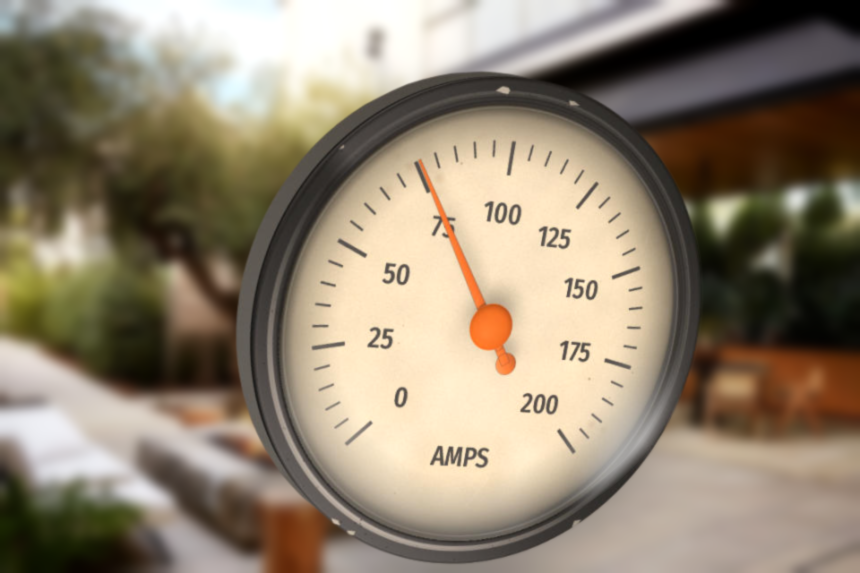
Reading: 75 A
